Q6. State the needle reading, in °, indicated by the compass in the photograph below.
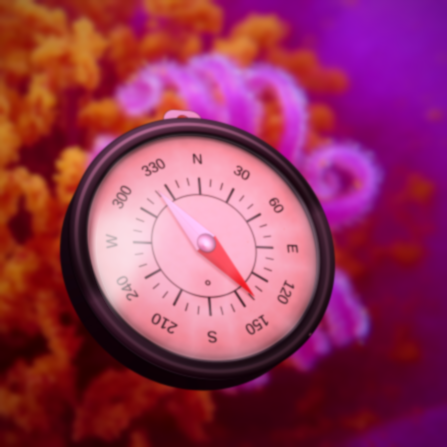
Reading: 140 °
